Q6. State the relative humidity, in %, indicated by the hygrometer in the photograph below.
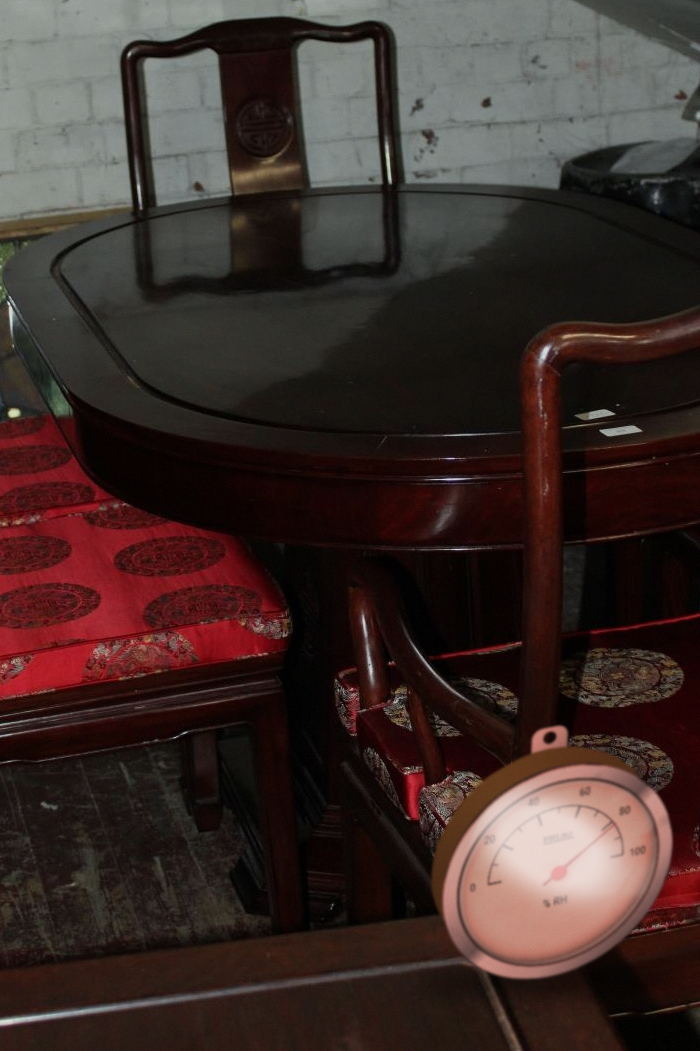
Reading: 80 %
